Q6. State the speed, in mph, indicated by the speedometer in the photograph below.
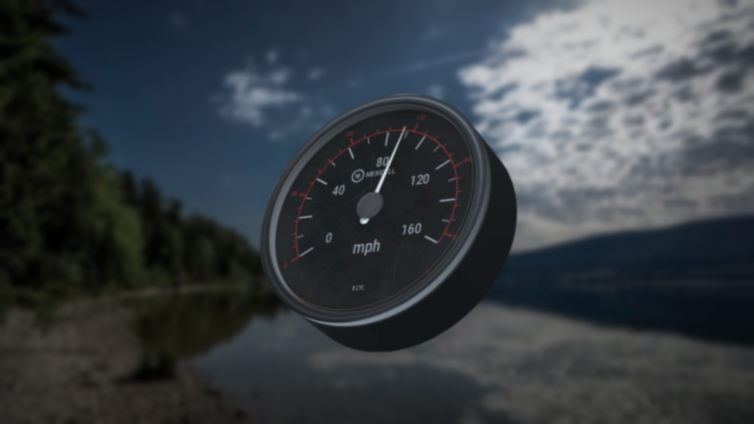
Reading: 90 mph
